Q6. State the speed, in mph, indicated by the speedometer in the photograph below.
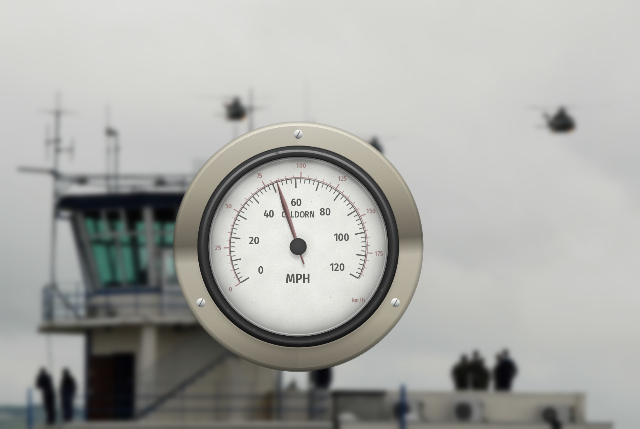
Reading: 52 mph
